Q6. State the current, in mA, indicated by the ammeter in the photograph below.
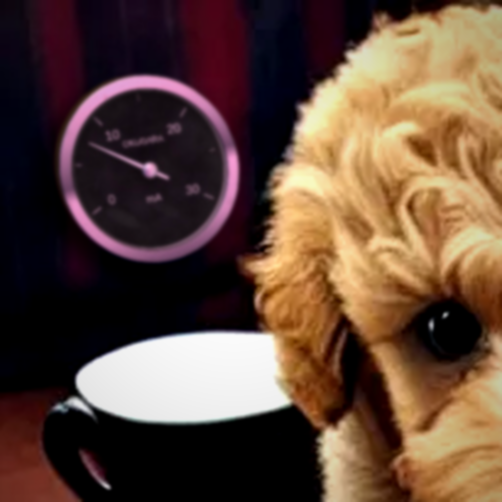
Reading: 7.5 mA
